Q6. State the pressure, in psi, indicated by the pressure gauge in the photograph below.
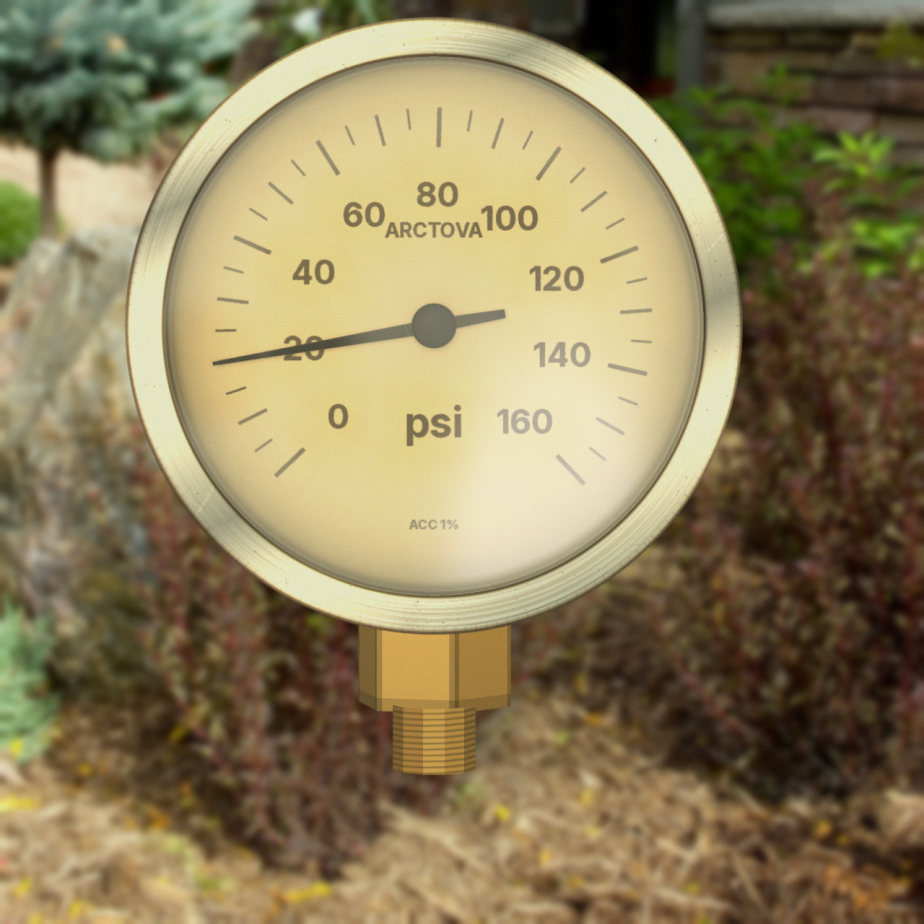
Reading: 20 psi
